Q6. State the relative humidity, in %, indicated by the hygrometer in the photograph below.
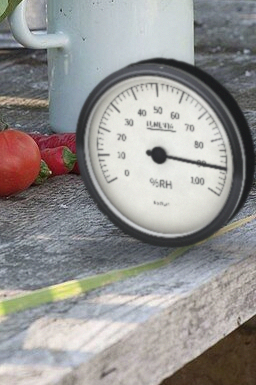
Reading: 90 %
